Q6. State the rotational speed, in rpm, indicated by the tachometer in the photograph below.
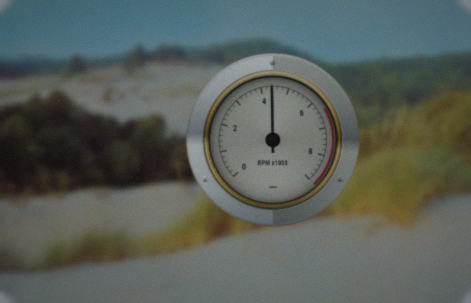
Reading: 4400 rpm
